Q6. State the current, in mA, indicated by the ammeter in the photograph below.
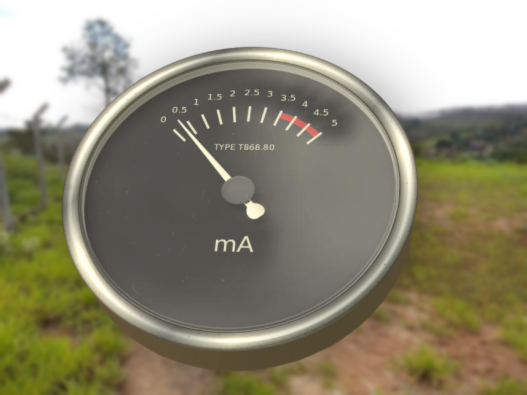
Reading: 0.25 mA
